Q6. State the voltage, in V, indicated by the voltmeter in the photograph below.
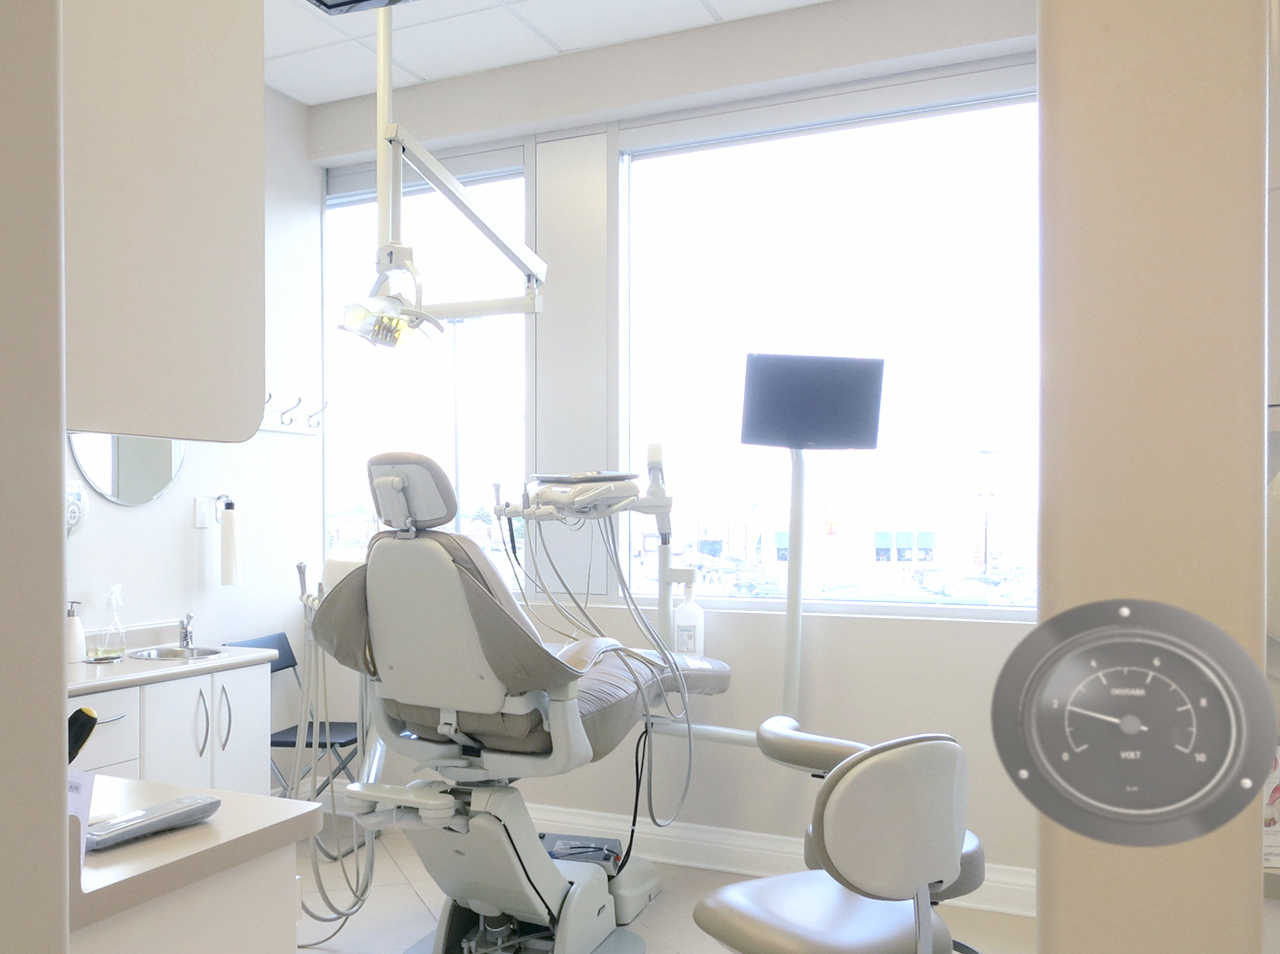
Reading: 2 V
